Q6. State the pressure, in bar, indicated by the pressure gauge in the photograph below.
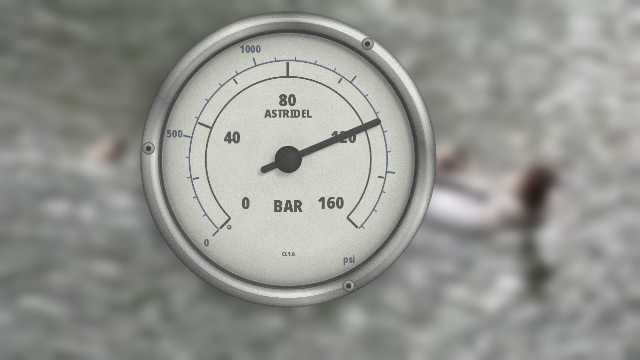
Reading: 120 bar
